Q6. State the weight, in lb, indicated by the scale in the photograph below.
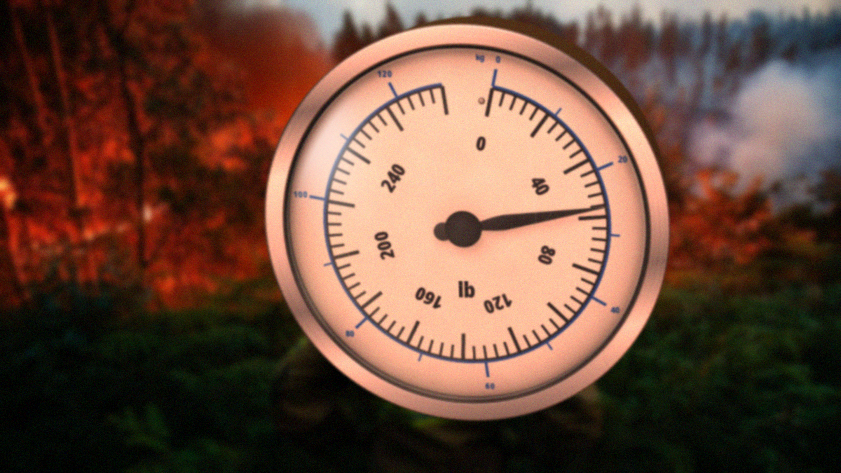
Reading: 56 lb
